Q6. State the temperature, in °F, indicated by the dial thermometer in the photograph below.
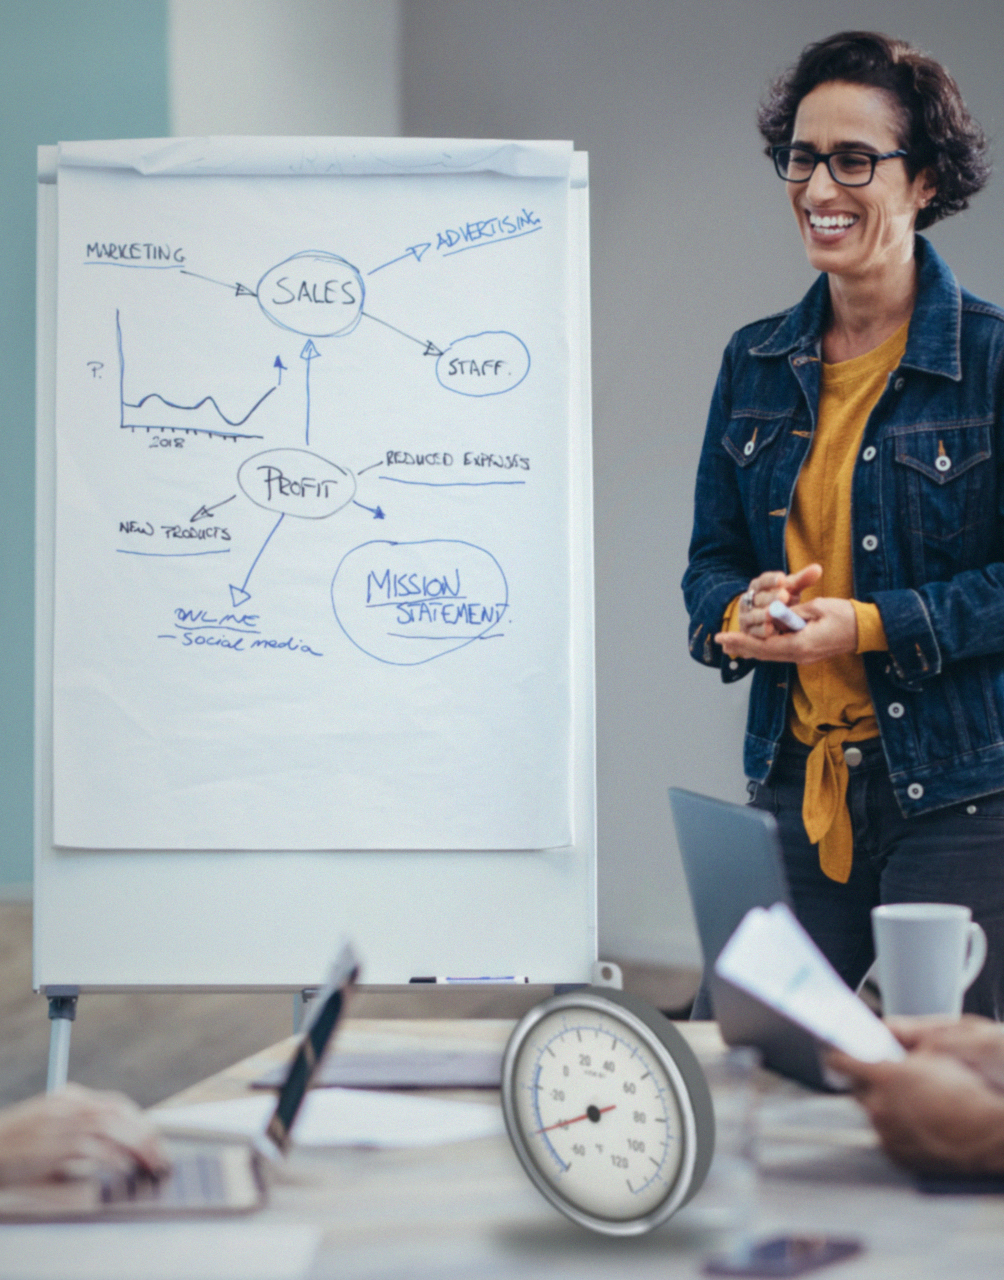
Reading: -40 °F
